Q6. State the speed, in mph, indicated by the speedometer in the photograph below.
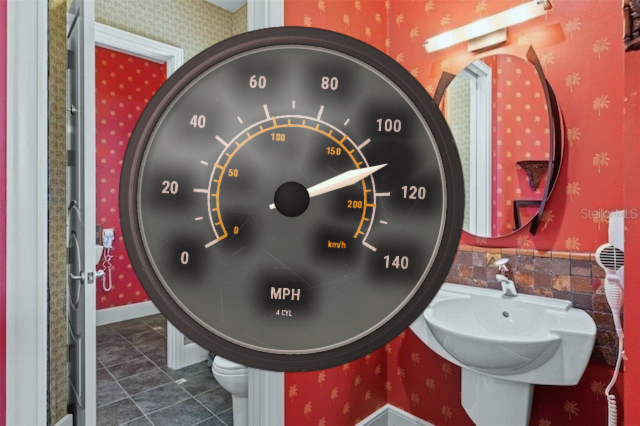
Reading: 110 mph
